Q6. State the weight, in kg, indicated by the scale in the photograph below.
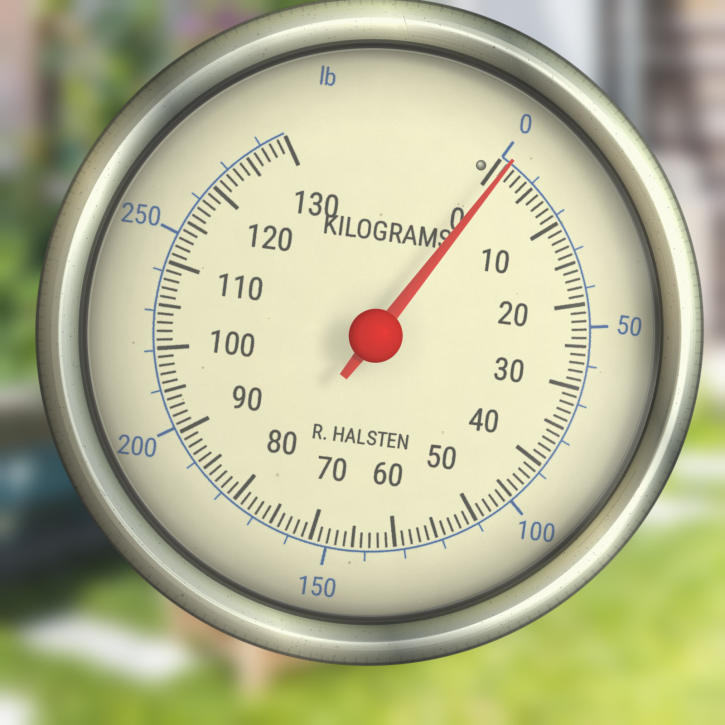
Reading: 1 kg
